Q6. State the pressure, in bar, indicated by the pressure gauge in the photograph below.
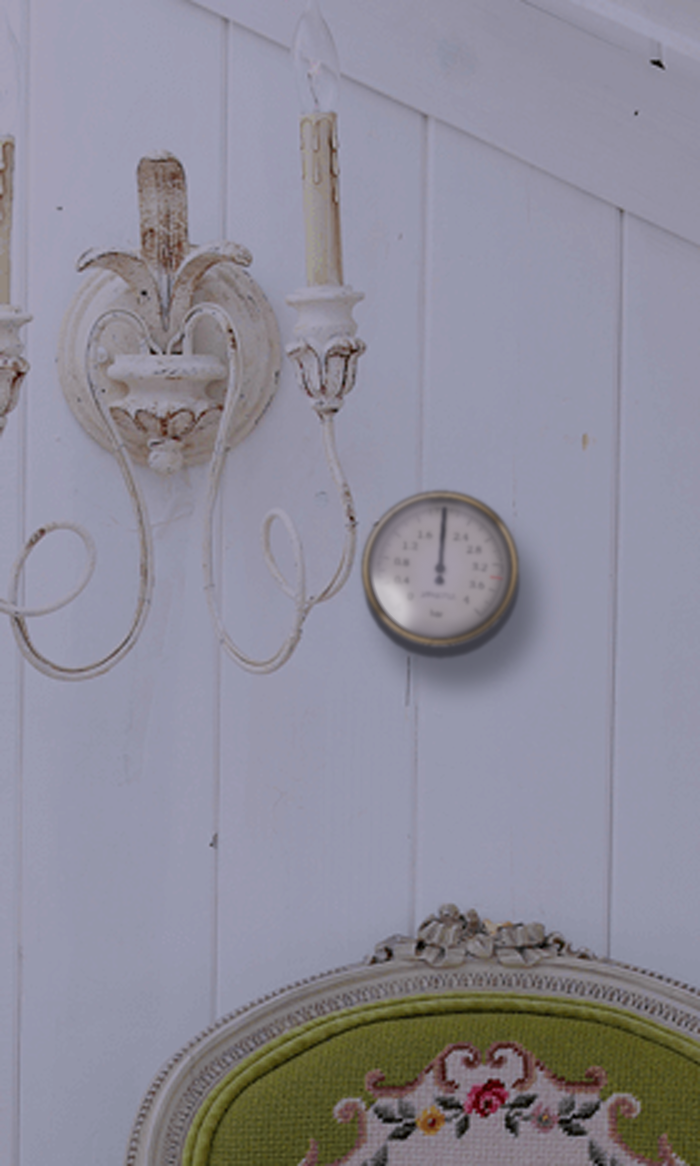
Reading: 2 bar
